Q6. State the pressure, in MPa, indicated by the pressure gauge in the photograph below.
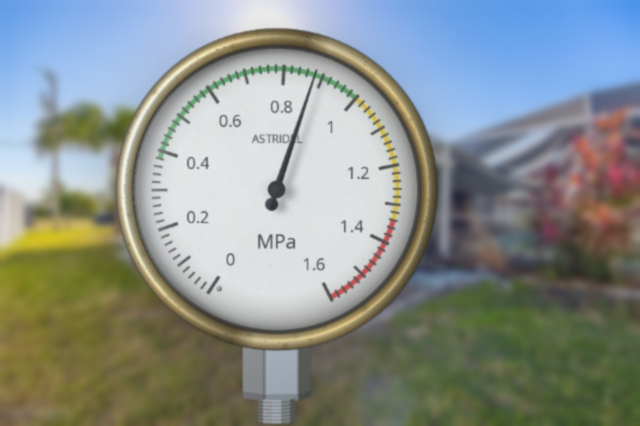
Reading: 0.88 MPa
